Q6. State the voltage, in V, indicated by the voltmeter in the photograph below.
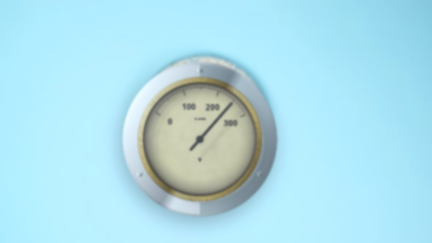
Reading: 250 V
